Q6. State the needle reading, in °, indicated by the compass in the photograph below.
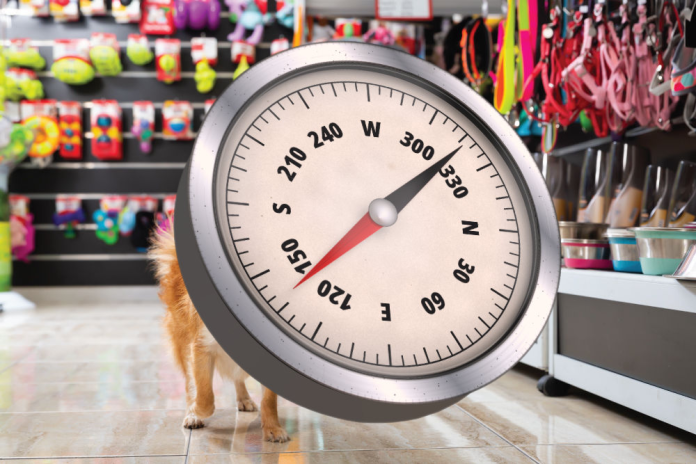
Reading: 137.5 °
